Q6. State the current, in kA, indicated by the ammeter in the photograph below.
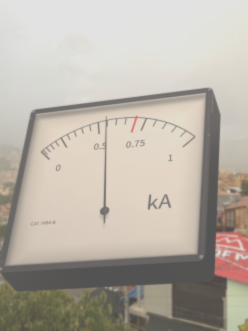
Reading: 0.55 kA
